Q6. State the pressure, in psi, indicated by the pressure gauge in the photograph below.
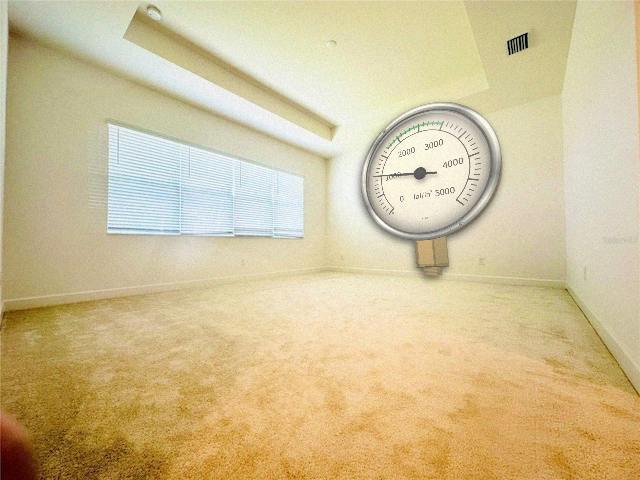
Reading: 1000 psi
